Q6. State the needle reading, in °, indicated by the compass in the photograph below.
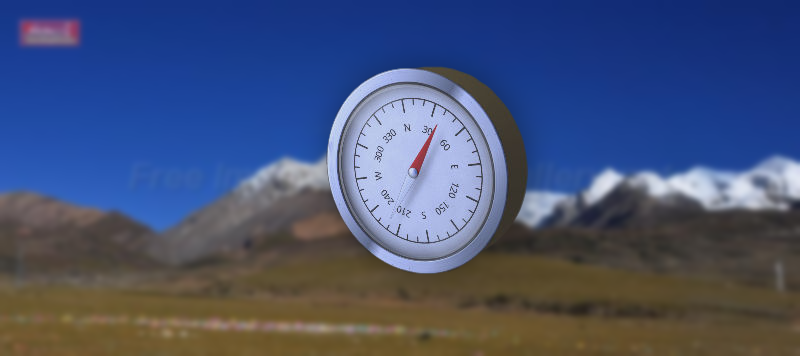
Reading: 40 °
